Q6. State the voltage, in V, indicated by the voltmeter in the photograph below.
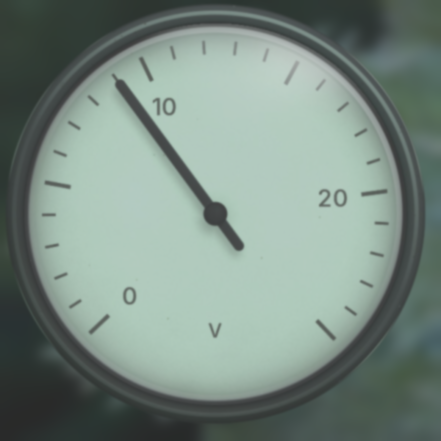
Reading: 9 V
